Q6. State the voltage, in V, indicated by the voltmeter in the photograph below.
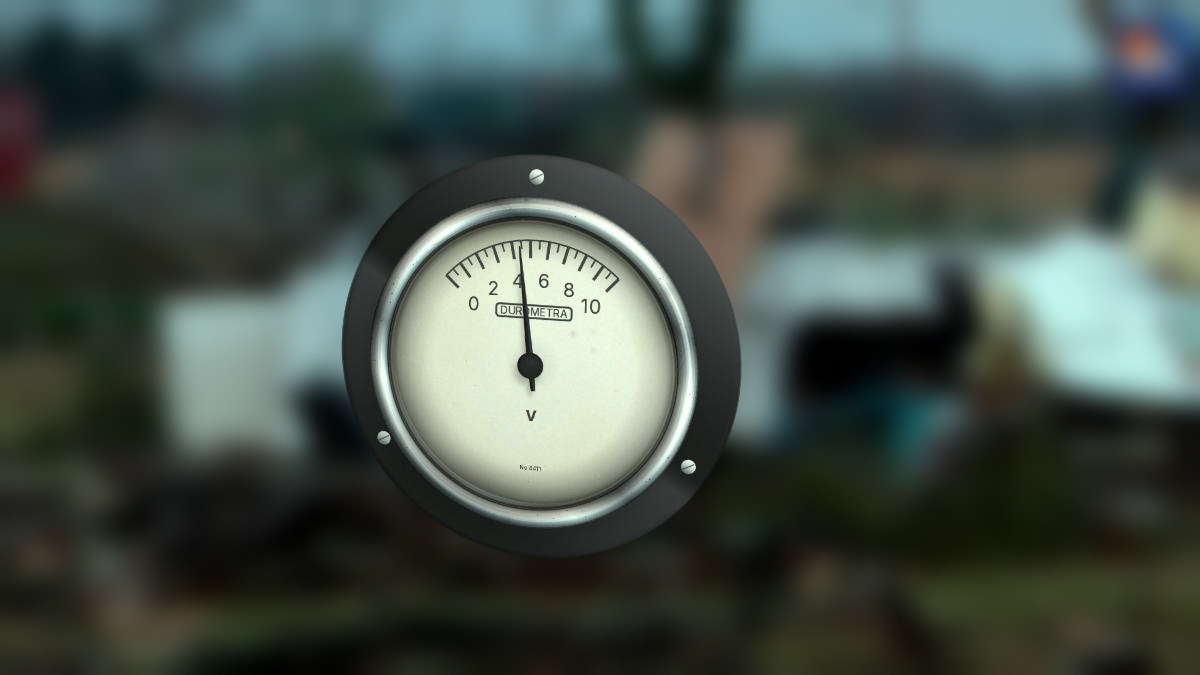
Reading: 4.5 V
